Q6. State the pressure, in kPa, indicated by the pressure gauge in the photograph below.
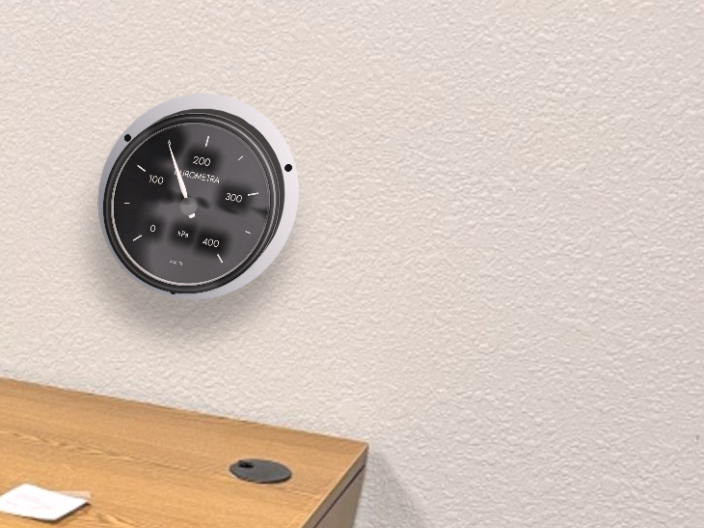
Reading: 150 kPa
